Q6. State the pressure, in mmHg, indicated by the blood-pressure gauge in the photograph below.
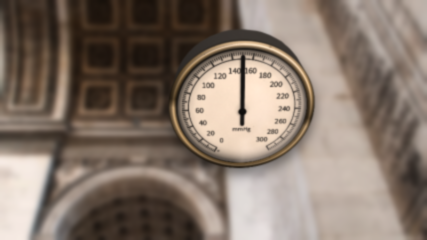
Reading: 150 mmHg
